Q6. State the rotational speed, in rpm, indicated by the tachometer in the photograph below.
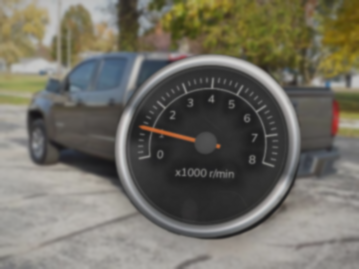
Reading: 1000 rpm
